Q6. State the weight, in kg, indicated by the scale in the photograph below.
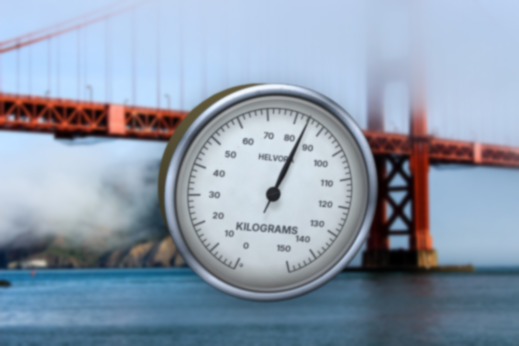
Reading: 84 kg
